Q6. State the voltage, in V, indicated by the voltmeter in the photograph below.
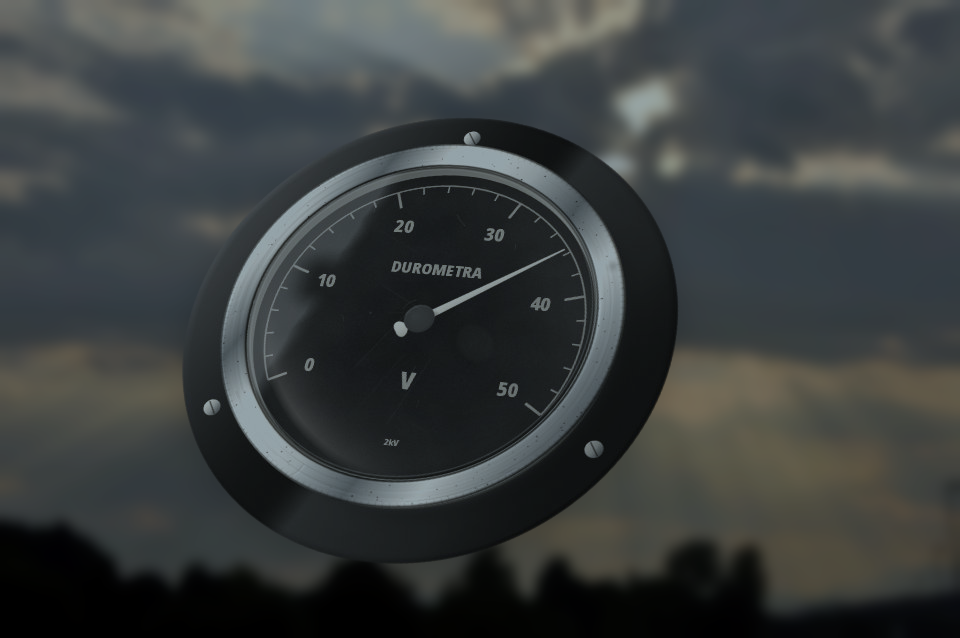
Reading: 36 V
